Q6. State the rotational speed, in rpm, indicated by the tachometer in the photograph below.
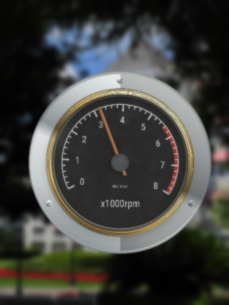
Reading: 3200 rpm
